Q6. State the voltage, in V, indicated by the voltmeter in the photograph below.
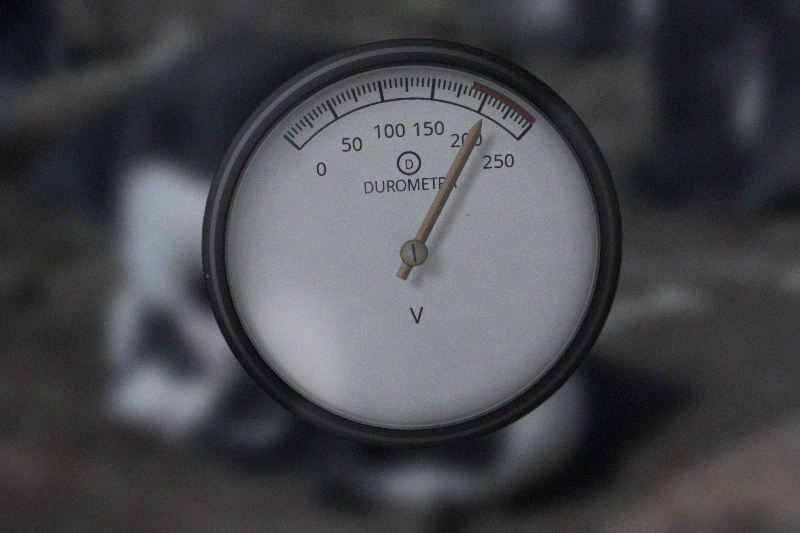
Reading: 205 V
